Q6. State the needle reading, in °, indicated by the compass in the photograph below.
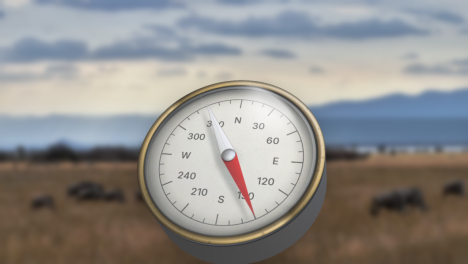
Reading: 150 °
